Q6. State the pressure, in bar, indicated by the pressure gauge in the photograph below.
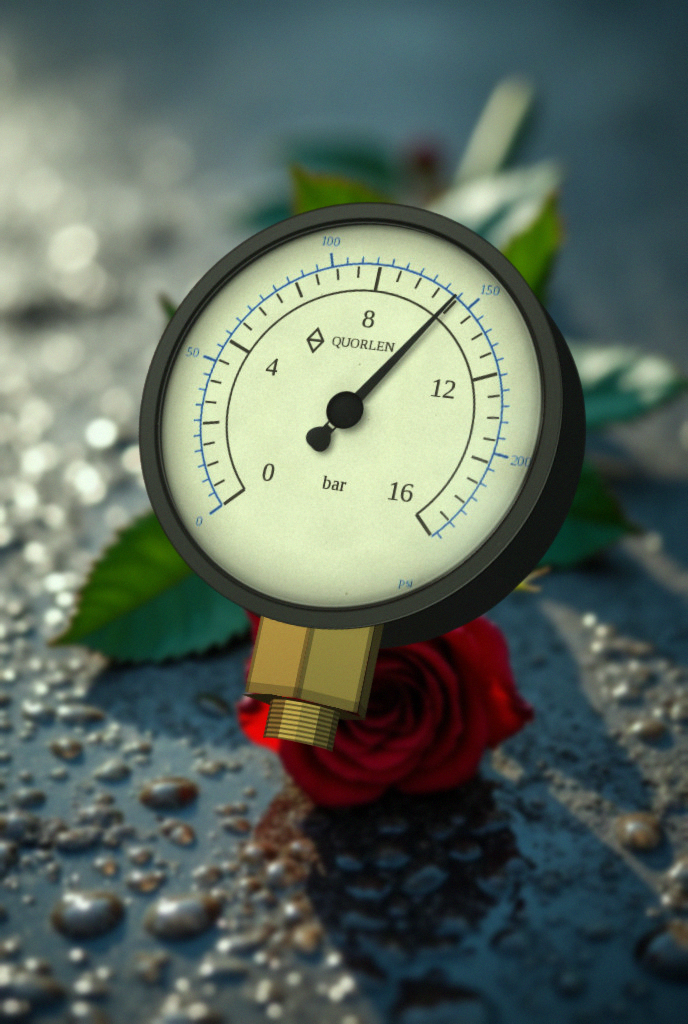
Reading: 10 bar
